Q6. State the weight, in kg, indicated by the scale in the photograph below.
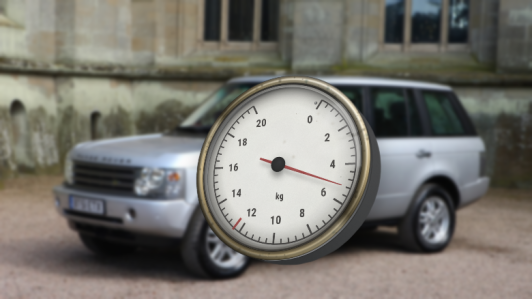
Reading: 5.2 kg
